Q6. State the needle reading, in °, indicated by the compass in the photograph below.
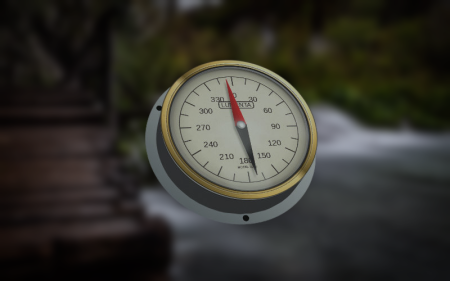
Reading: 352.5 °
